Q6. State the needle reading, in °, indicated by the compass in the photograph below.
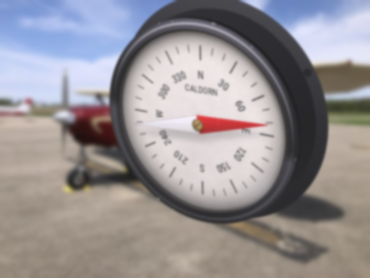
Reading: 80 °
